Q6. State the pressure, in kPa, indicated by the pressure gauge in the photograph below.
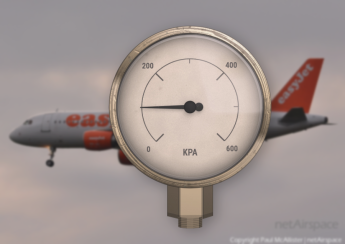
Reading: 100 kPa
